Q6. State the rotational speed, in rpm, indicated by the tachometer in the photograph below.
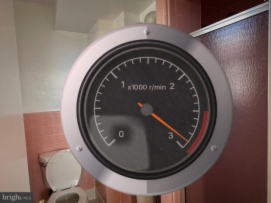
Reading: 2900 rpm
